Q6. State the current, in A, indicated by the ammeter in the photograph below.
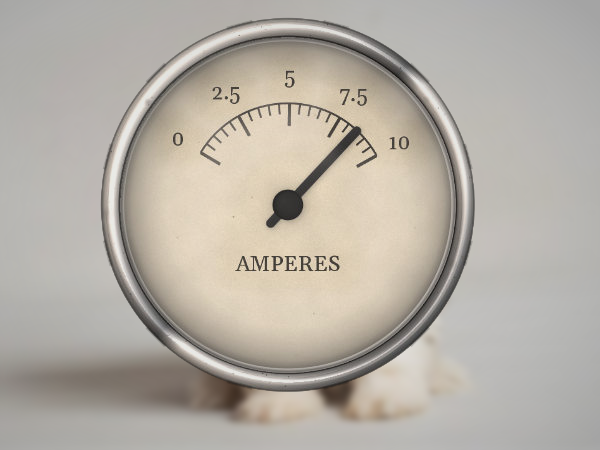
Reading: 8.5 A
